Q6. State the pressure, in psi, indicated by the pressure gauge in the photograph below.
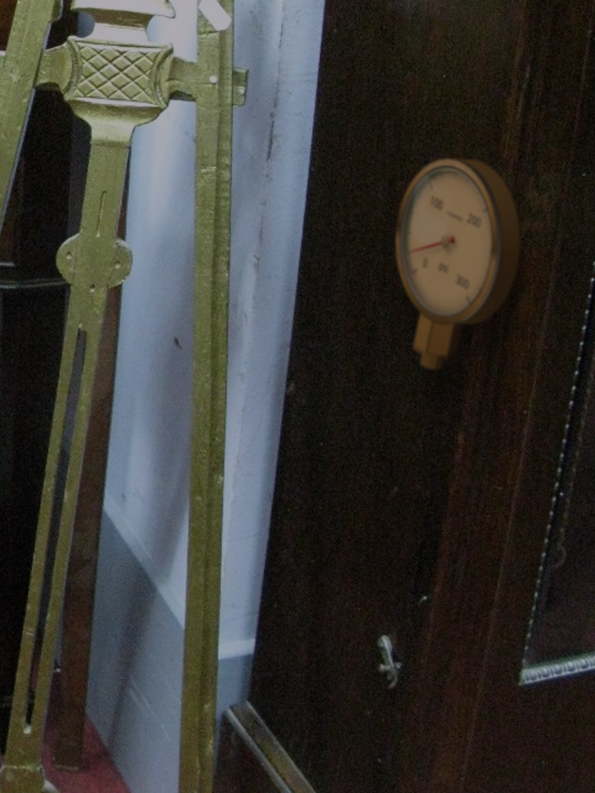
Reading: 20 psi
